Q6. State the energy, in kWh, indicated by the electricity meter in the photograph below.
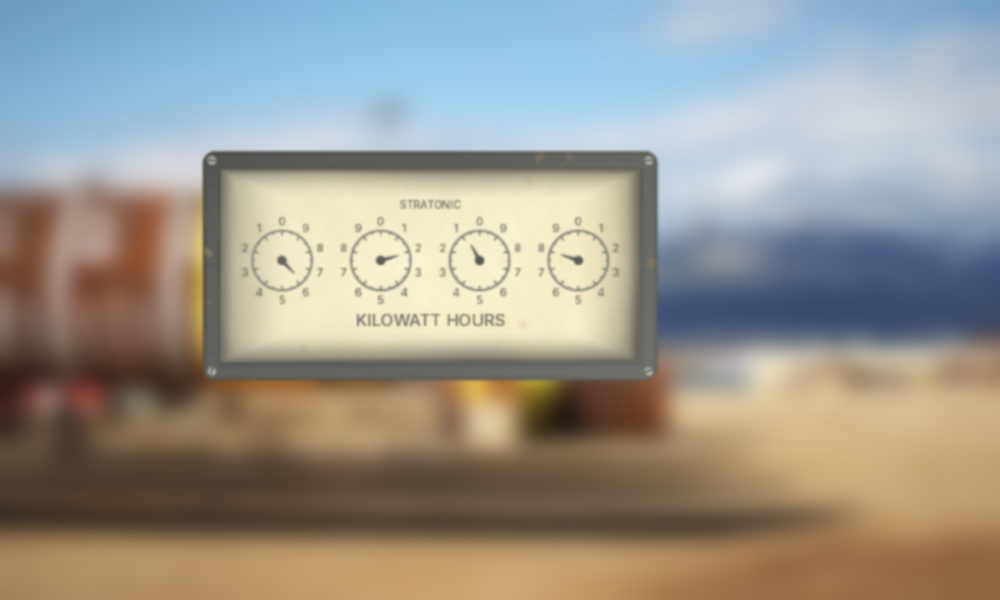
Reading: 6208 kWh
